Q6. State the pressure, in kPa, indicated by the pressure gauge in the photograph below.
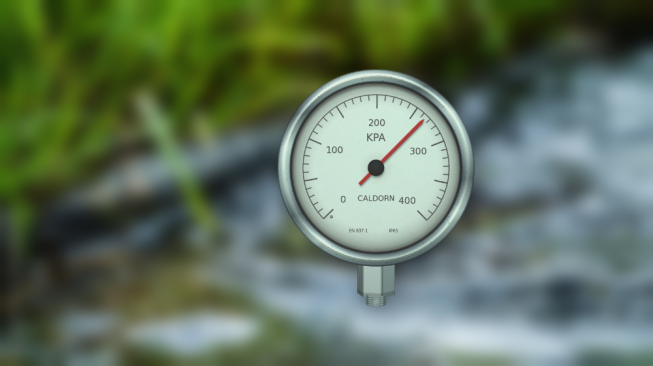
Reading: 265 kPa
